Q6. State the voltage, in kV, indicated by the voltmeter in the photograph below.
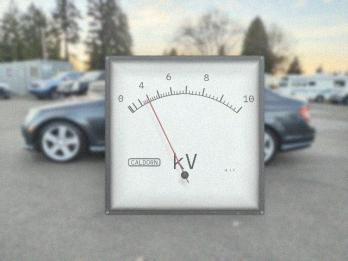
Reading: 4 kV
